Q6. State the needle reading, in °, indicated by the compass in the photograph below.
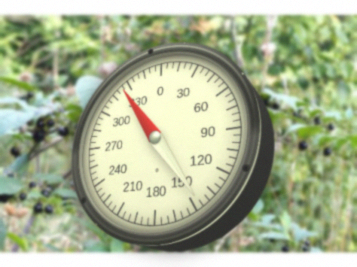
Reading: 325 °
